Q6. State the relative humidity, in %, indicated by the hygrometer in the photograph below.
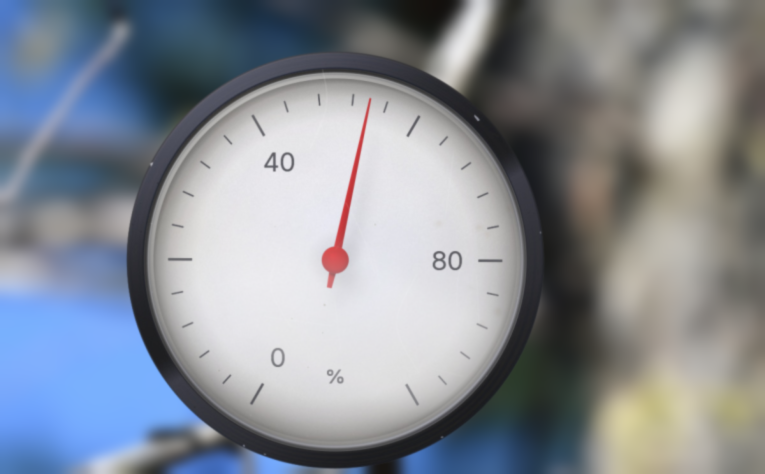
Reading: 54 %
